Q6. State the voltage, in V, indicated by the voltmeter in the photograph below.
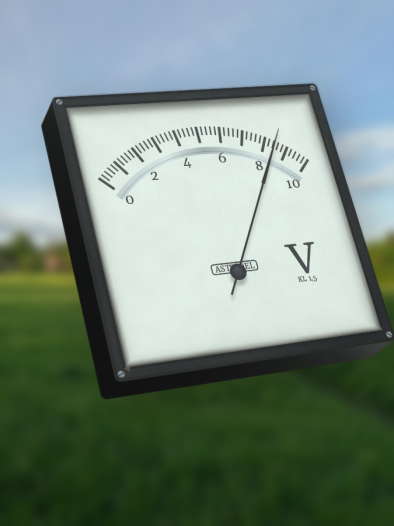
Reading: 8.4 V
